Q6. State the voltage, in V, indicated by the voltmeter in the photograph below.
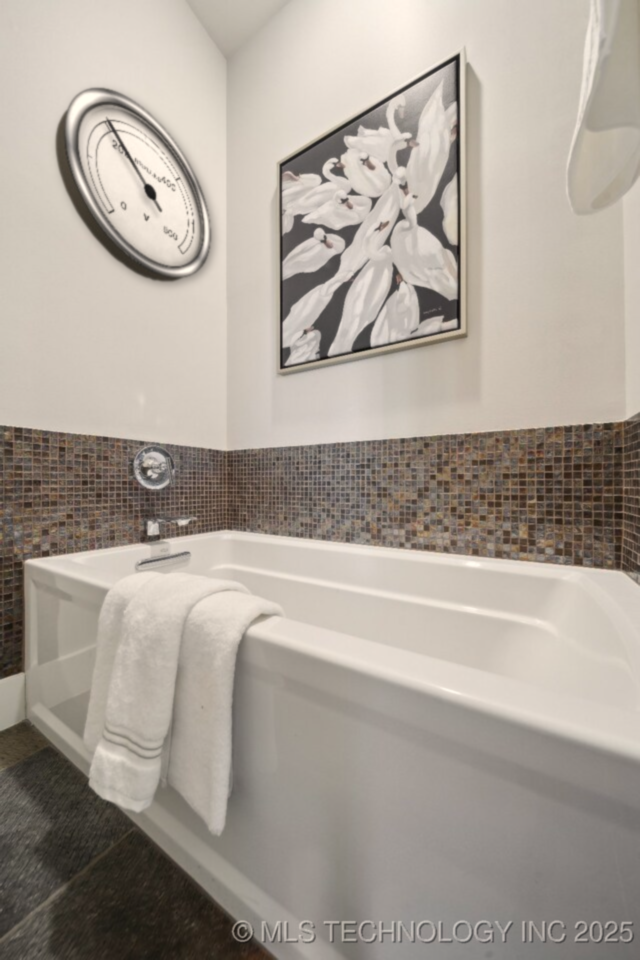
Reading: 200 V
